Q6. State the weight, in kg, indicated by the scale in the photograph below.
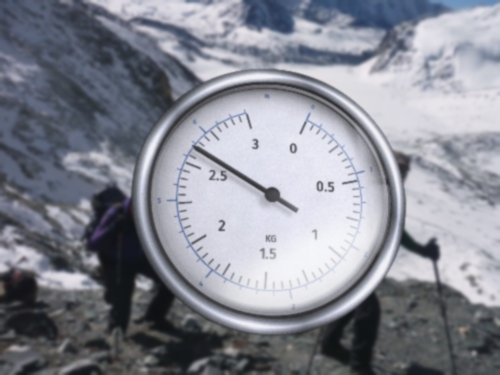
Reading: 2.6 kg
